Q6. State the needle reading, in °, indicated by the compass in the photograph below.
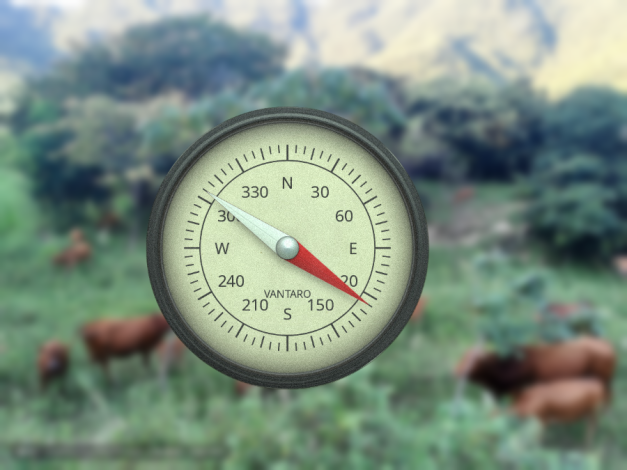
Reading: 125 °
